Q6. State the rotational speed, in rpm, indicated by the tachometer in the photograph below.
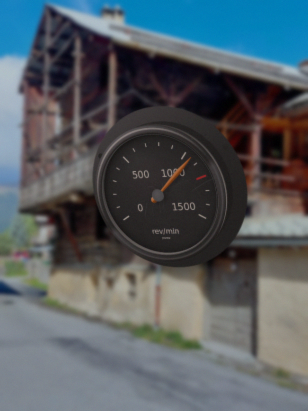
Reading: 1050 rpm
